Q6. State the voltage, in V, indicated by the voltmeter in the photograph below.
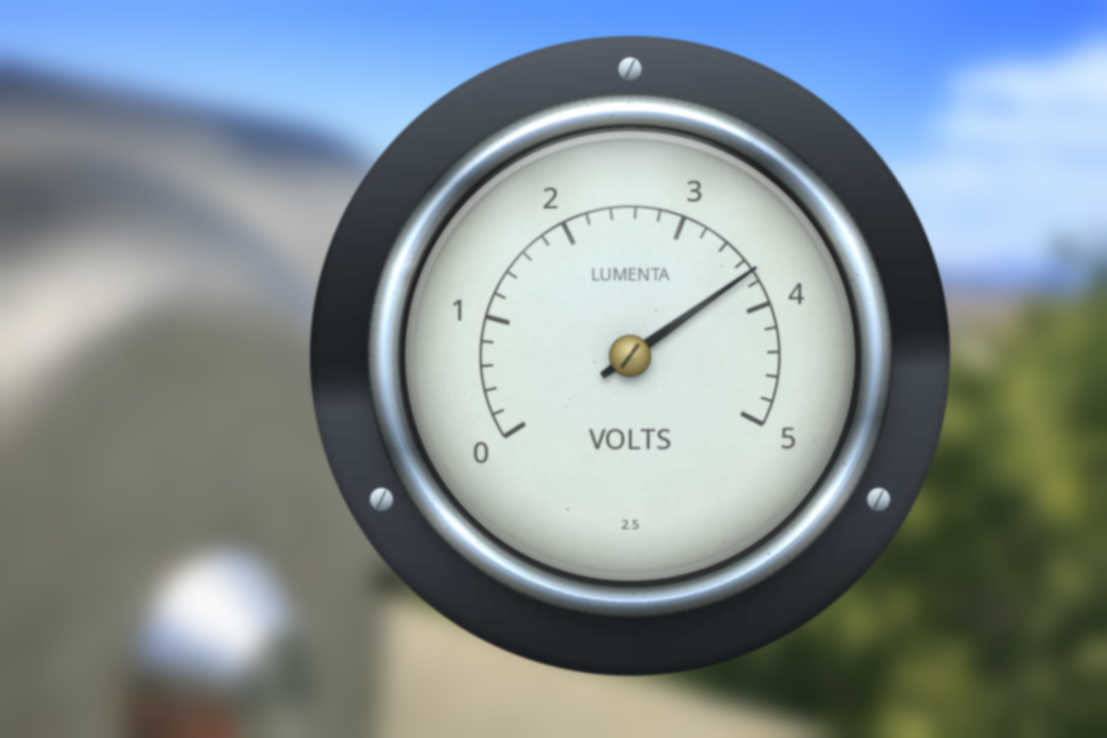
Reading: 3.7 V
